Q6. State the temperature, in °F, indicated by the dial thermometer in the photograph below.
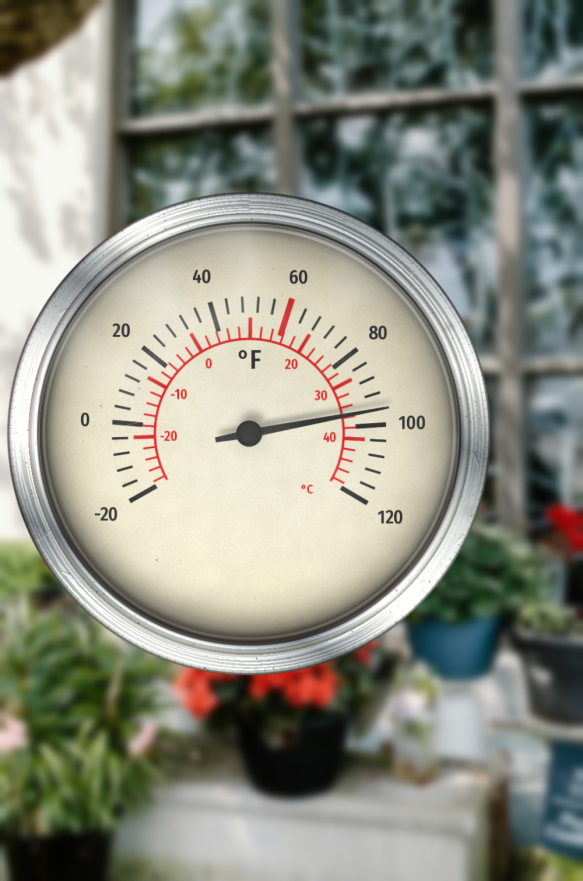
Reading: 96 °F
